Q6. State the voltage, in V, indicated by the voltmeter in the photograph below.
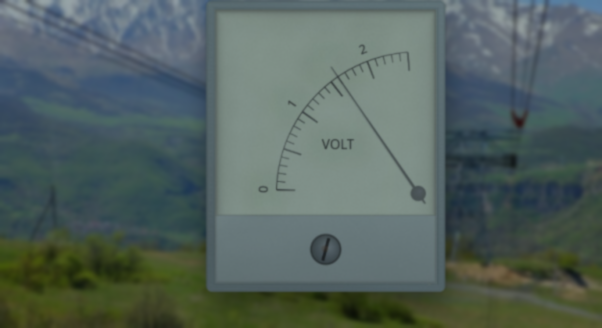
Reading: 1.6 V
